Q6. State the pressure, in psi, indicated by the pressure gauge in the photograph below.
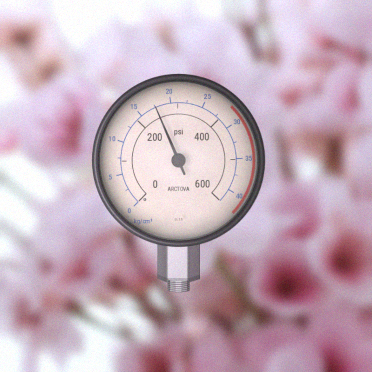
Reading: 250 psi
